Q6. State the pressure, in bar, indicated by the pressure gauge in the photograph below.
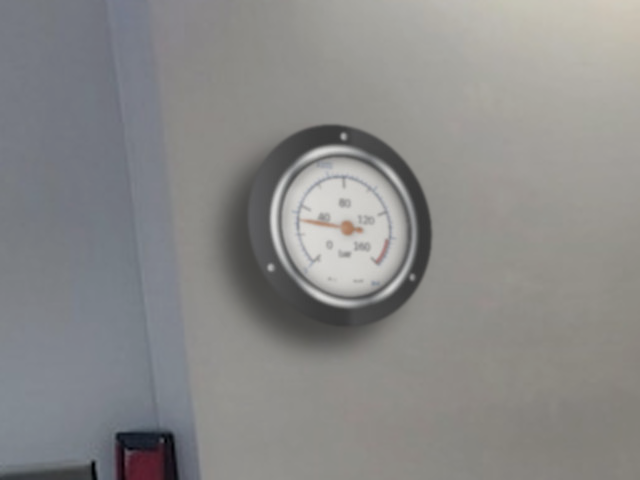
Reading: 30 bar
